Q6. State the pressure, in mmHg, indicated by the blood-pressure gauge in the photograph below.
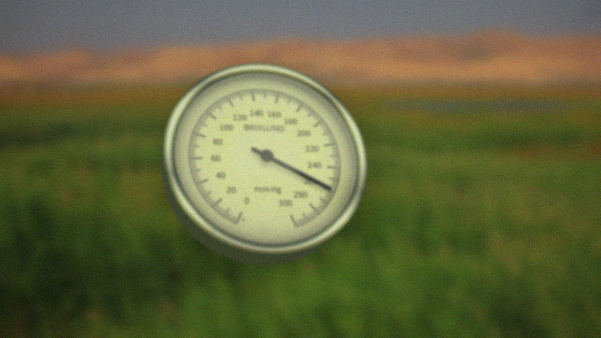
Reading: 260 mmHg
